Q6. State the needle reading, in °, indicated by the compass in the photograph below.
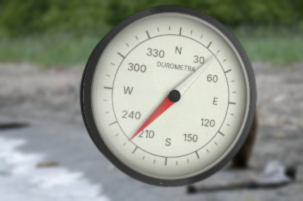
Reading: 220 °
